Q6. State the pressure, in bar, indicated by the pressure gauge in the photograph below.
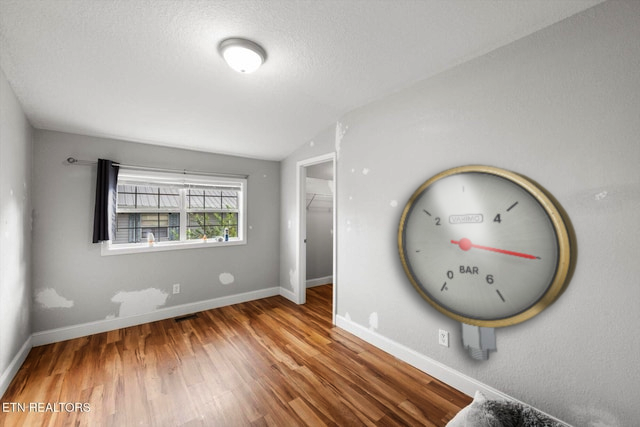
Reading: 5 bar
